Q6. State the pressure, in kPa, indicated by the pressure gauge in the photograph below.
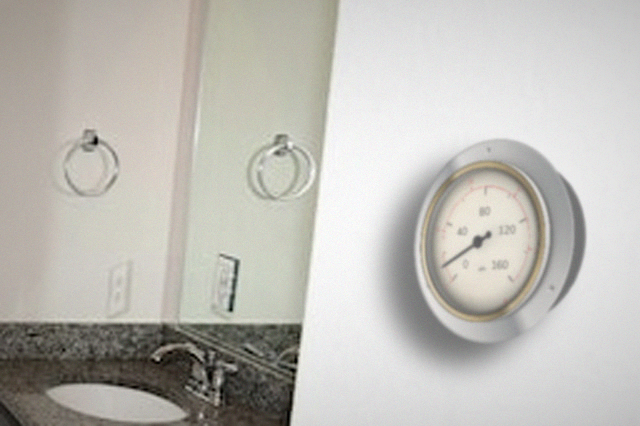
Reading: 10 kPa
